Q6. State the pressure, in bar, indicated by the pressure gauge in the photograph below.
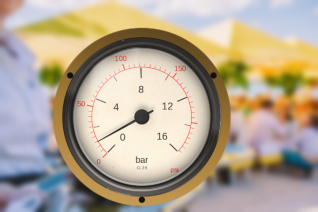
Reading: 1 bar
